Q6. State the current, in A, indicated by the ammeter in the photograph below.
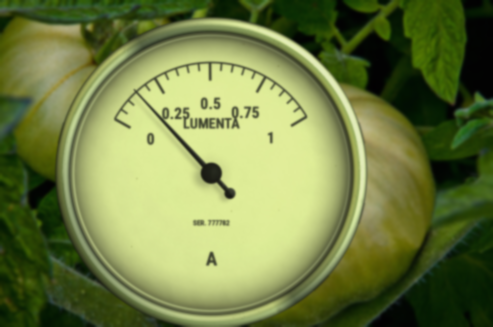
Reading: 0.15 A
